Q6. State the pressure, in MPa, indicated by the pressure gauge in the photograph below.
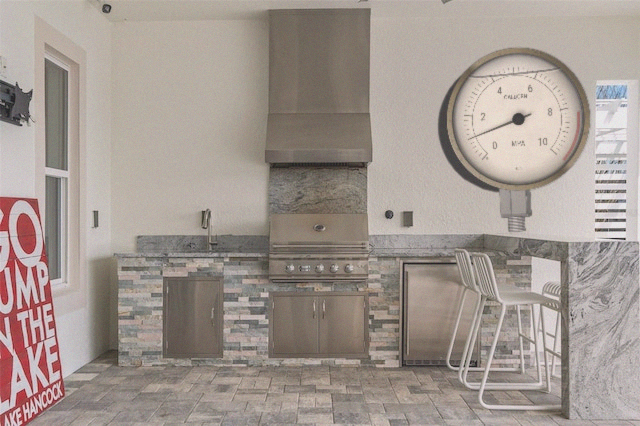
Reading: 1 MPa
